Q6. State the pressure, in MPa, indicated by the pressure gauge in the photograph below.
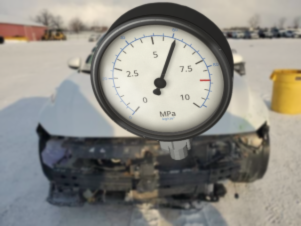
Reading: 6 MPa
